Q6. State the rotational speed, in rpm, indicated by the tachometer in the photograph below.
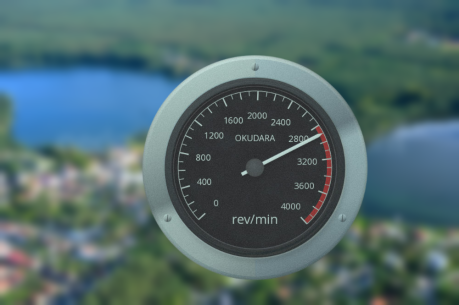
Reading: 2900 rpm
